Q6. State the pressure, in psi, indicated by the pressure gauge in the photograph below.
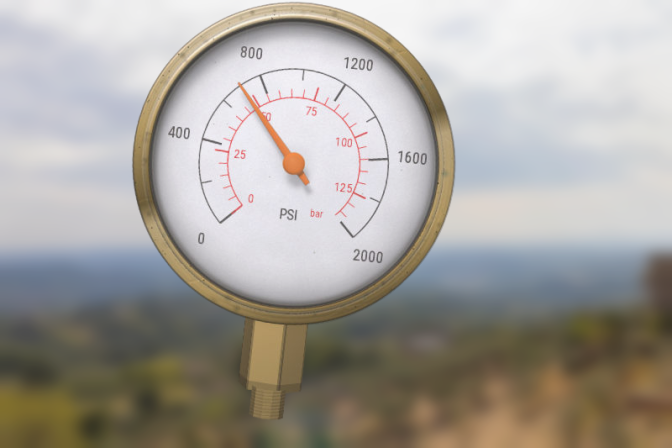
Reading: 700 psi
